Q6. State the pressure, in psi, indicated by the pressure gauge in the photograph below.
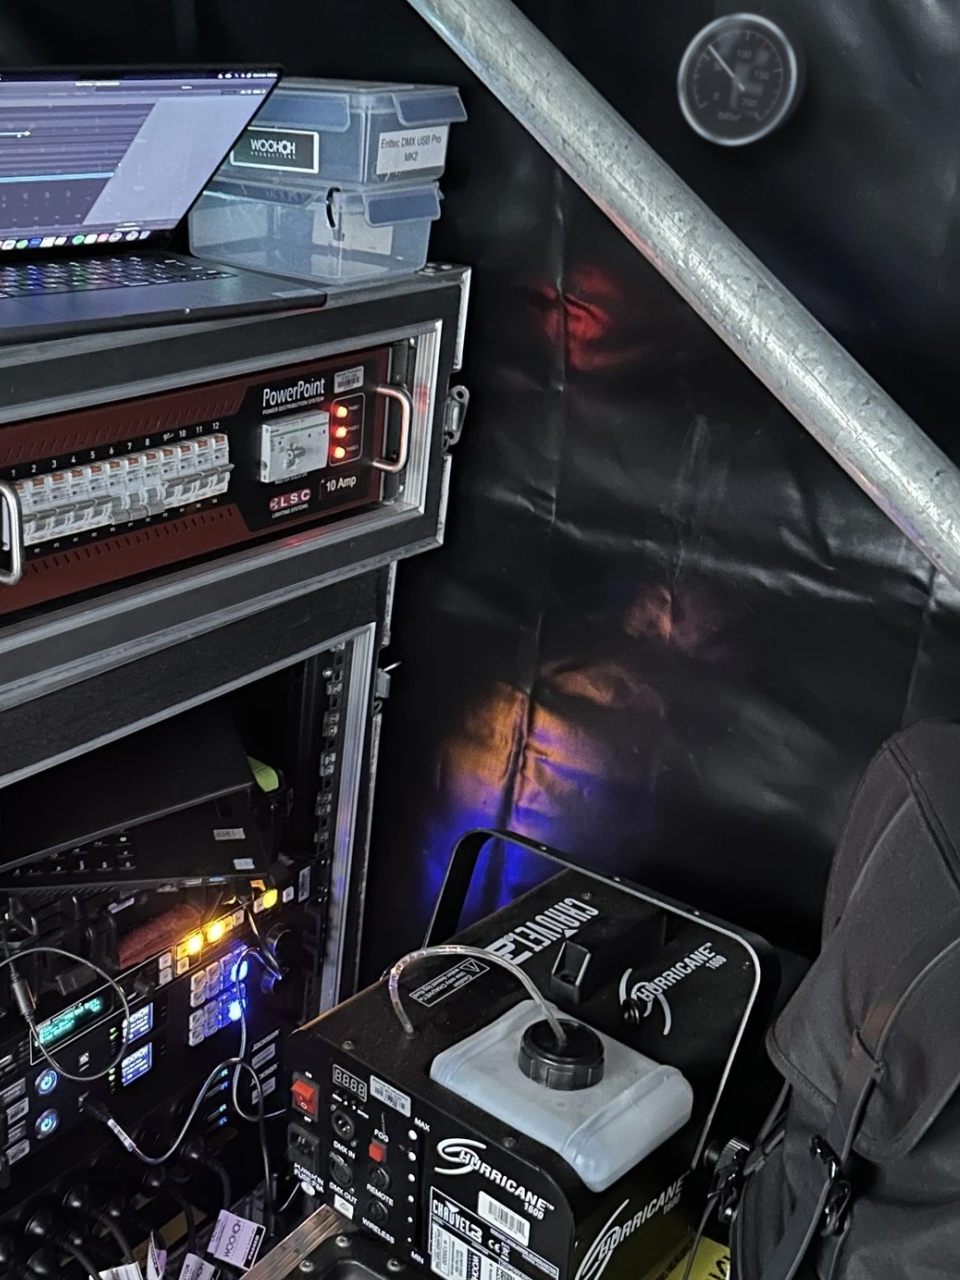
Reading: 60 psi
